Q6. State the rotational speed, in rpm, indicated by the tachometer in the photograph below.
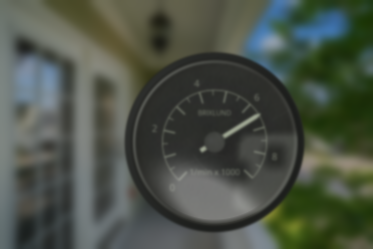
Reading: 6500 rpm
